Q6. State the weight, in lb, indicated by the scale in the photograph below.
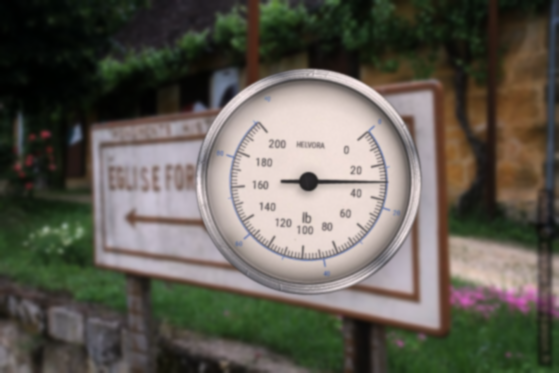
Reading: 30 lb
